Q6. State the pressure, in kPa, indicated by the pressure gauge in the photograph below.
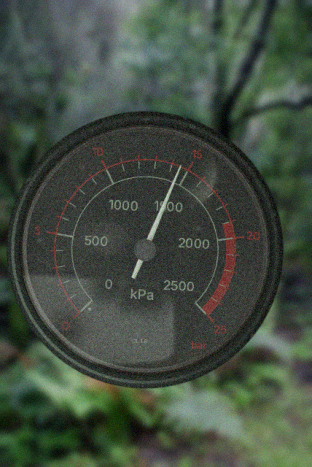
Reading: 1450 kPa
